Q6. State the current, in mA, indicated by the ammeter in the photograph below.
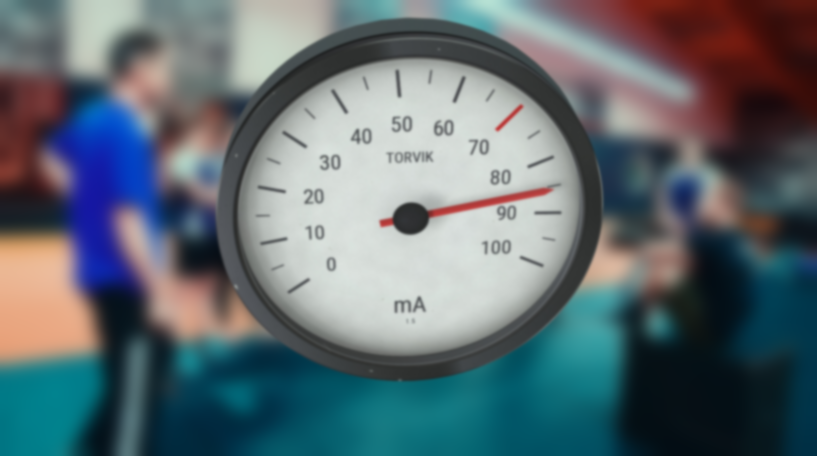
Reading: 85 mA
